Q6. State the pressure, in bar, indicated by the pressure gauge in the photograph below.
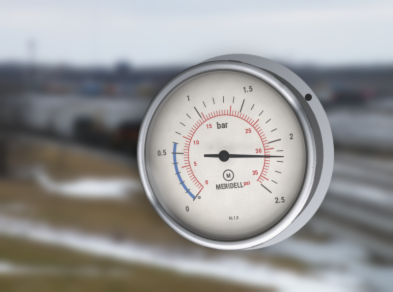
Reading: 2.15 bar
